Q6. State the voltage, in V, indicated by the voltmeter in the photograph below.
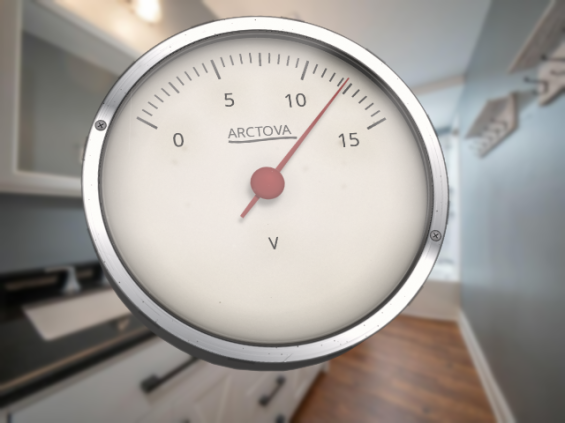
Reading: 12.25 V
